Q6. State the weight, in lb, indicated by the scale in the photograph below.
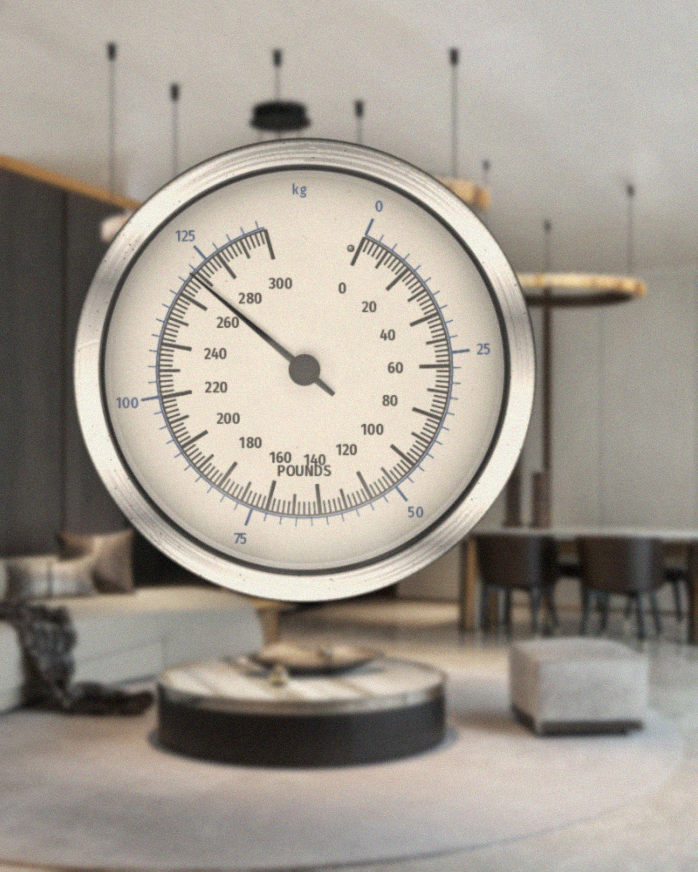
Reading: 268 lb
